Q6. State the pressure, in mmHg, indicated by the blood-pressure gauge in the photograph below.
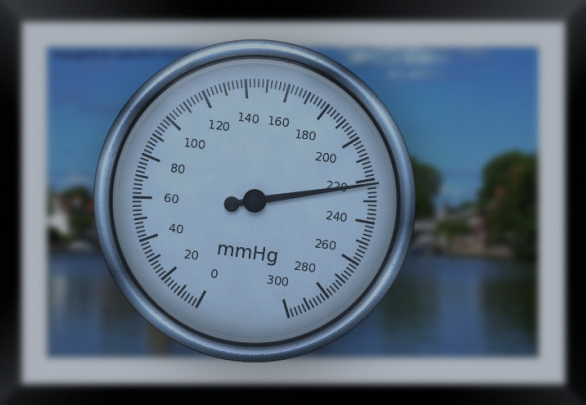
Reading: 222 mmHg
